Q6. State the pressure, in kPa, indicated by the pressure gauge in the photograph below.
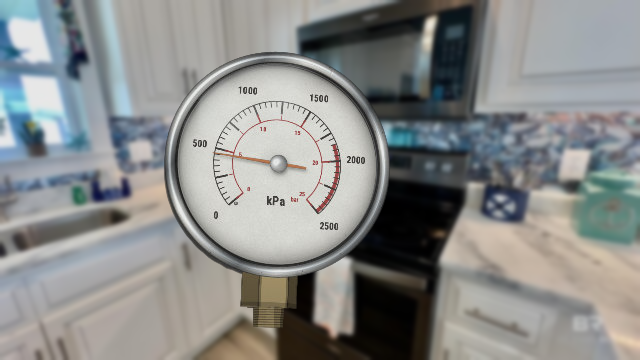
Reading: 450 kPa
